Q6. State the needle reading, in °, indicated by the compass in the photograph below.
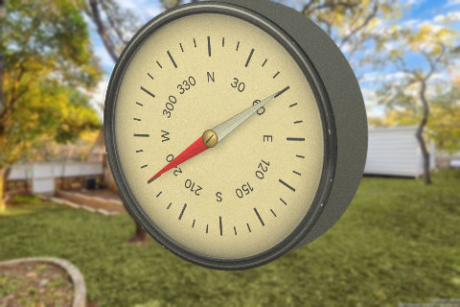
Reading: 240 °
